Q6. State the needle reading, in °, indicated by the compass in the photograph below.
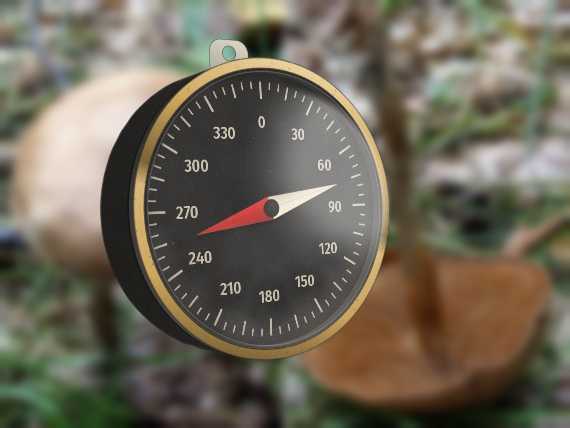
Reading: 255 °
